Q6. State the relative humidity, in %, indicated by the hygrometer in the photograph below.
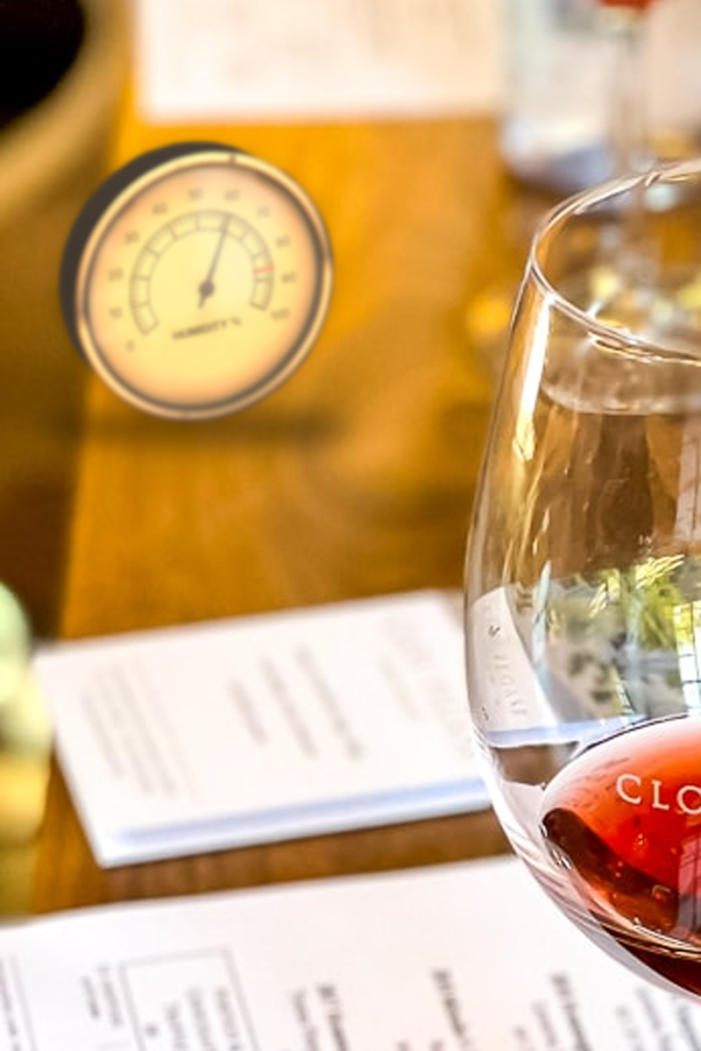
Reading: 60 %
